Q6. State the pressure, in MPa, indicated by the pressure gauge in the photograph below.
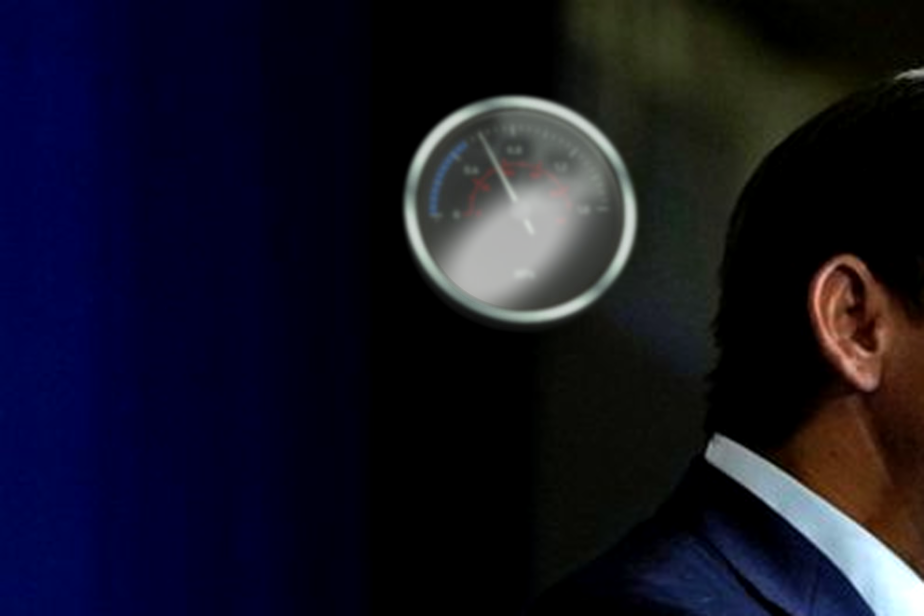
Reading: 0.6 MPa
